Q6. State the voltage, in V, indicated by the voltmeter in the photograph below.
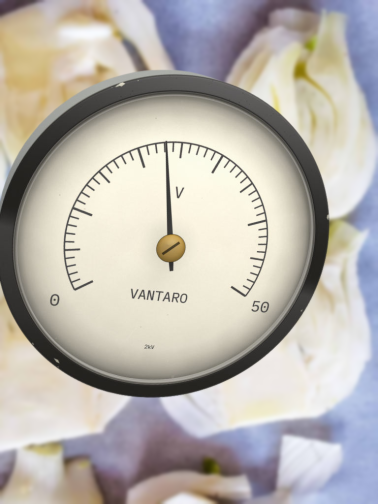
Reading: 23 V
